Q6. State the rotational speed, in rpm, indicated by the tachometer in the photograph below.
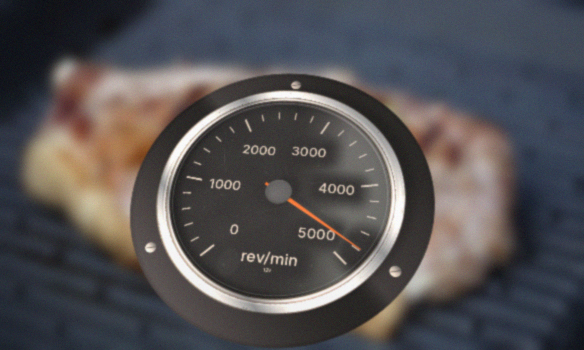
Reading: 4800 rpm
